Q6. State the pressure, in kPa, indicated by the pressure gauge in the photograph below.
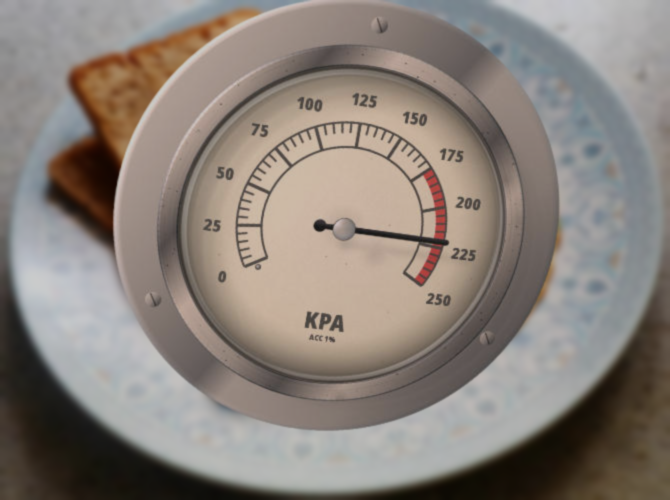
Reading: 220 kPa
